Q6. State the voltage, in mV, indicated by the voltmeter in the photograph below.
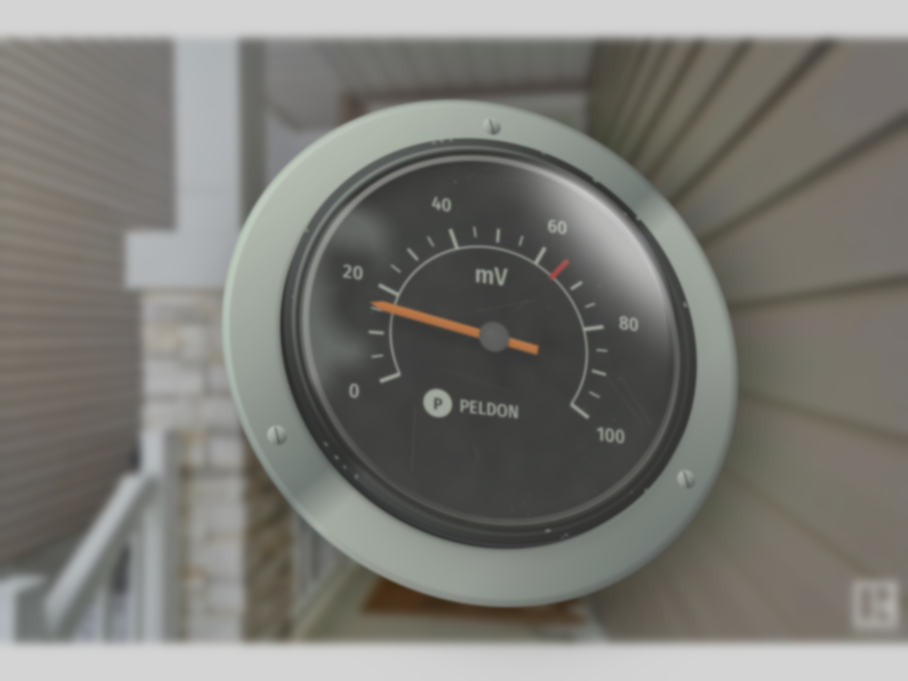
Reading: 15 mV
